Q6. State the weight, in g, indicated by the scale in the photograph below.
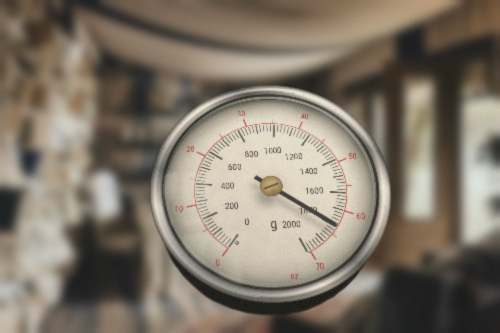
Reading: 1800 g
